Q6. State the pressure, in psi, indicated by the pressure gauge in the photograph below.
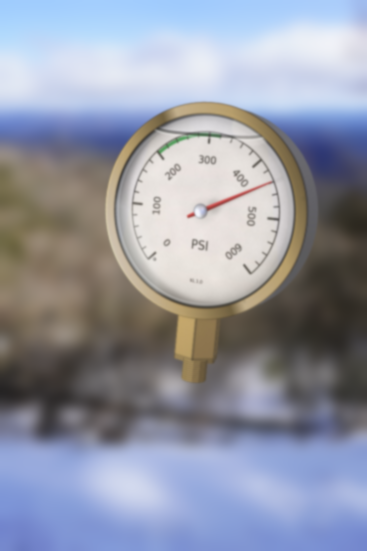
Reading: 440 psi
